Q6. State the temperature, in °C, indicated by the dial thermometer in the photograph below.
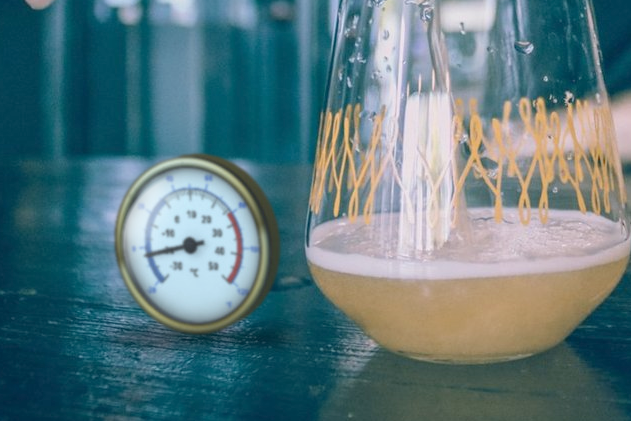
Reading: -20 °C
